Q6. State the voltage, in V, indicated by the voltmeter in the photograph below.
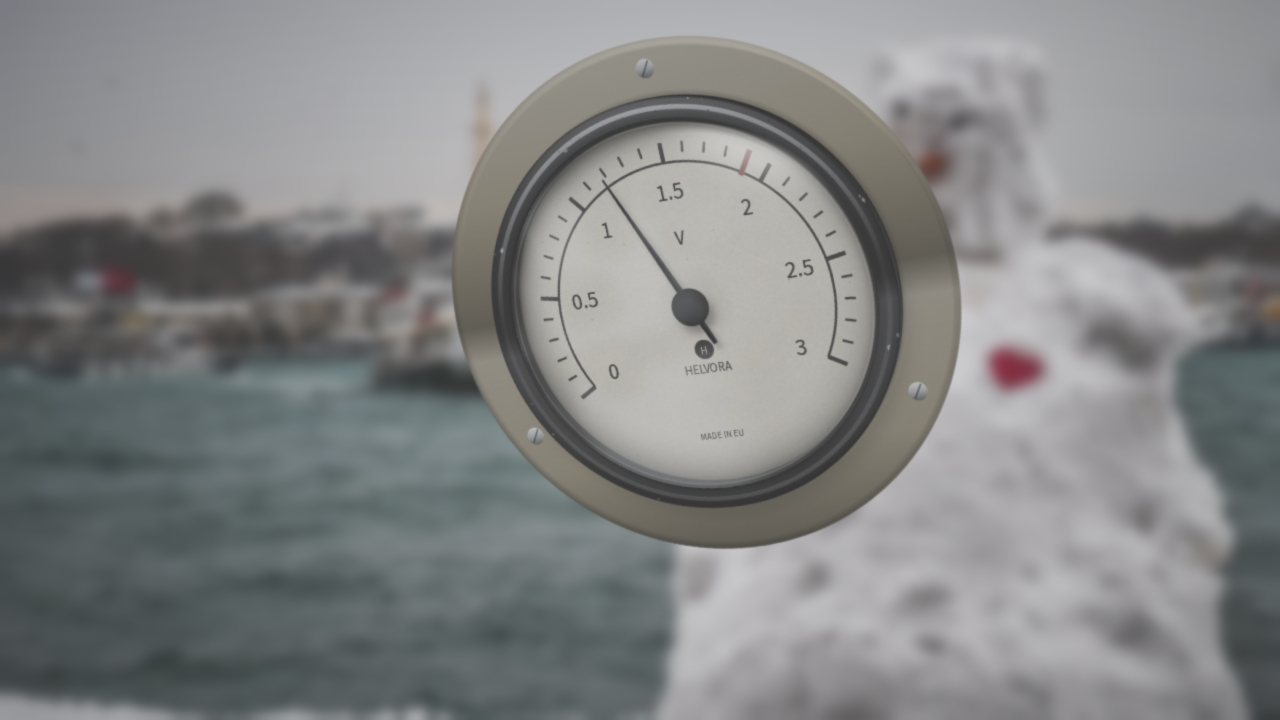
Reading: 1.2 V
